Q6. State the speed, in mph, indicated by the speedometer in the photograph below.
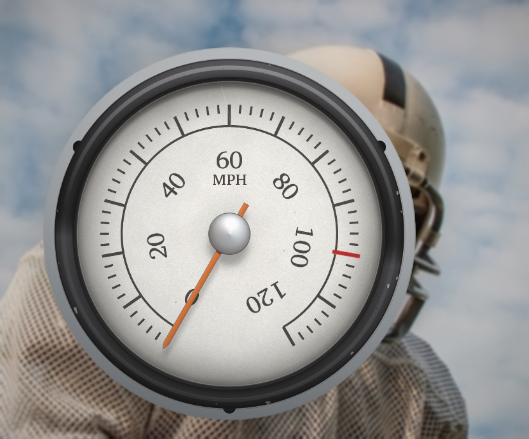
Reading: 0 mph
